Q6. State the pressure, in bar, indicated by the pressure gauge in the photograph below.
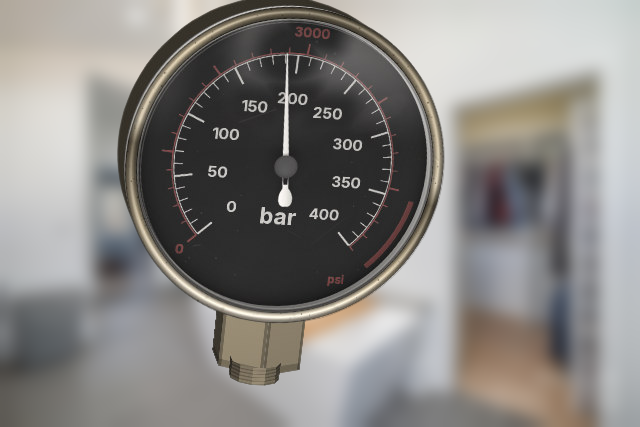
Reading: 190 bar
